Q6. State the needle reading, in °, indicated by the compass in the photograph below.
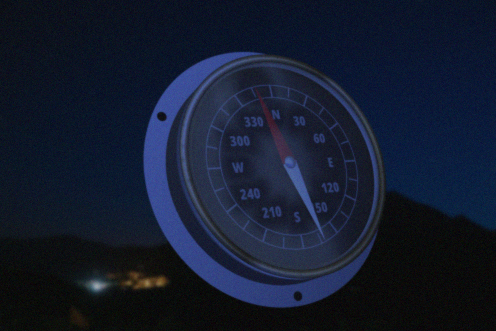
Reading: 345 °
